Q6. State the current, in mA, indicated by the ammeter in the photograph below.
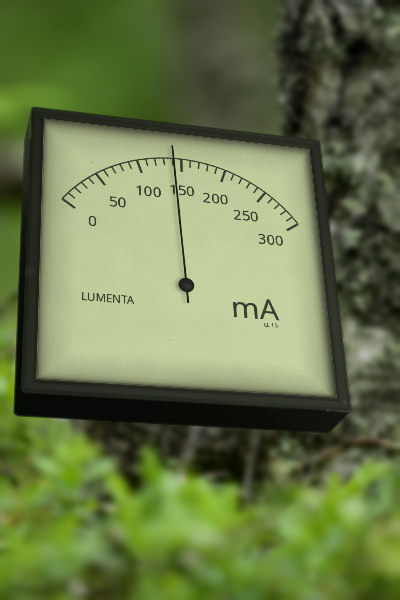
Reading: 140 mA
